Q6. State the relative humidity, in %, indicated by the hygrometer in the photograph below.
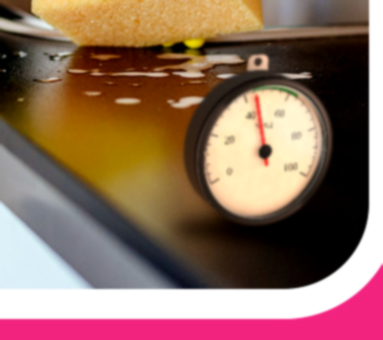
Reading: 44 %
